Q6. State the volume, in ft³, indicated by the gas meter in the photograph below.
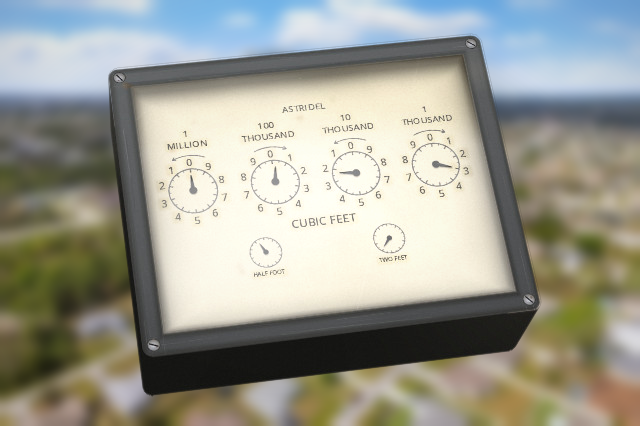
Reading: 2300 ft³
